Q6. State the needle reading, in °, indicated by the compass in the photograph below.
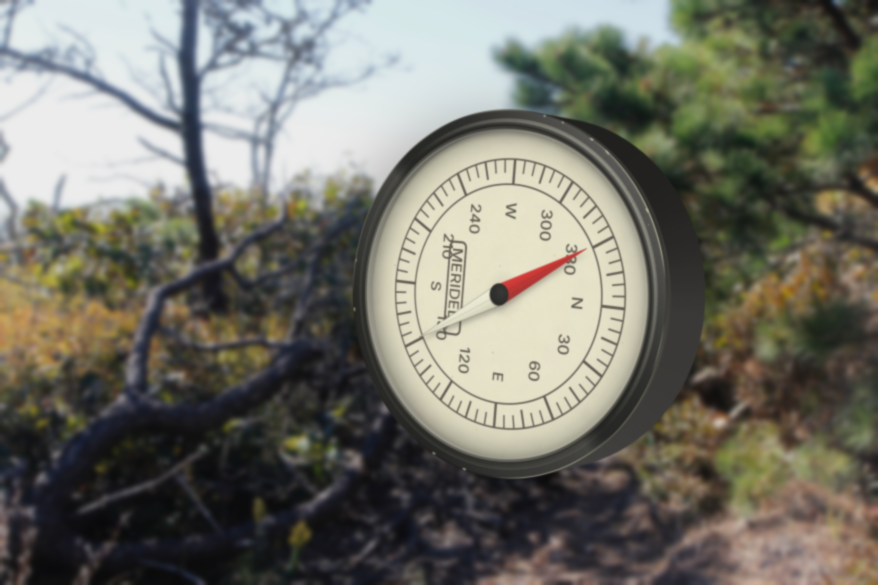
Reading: 330 °
